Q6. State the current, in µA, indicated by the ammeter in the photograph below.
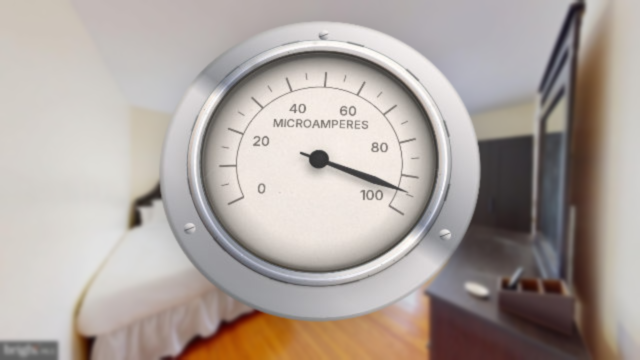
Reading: 95 µA
